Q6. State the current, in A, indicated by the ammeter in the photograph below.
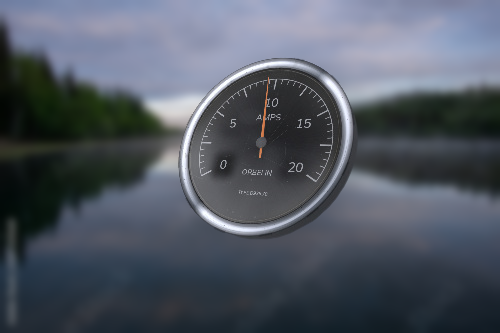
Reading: 9.5 A
